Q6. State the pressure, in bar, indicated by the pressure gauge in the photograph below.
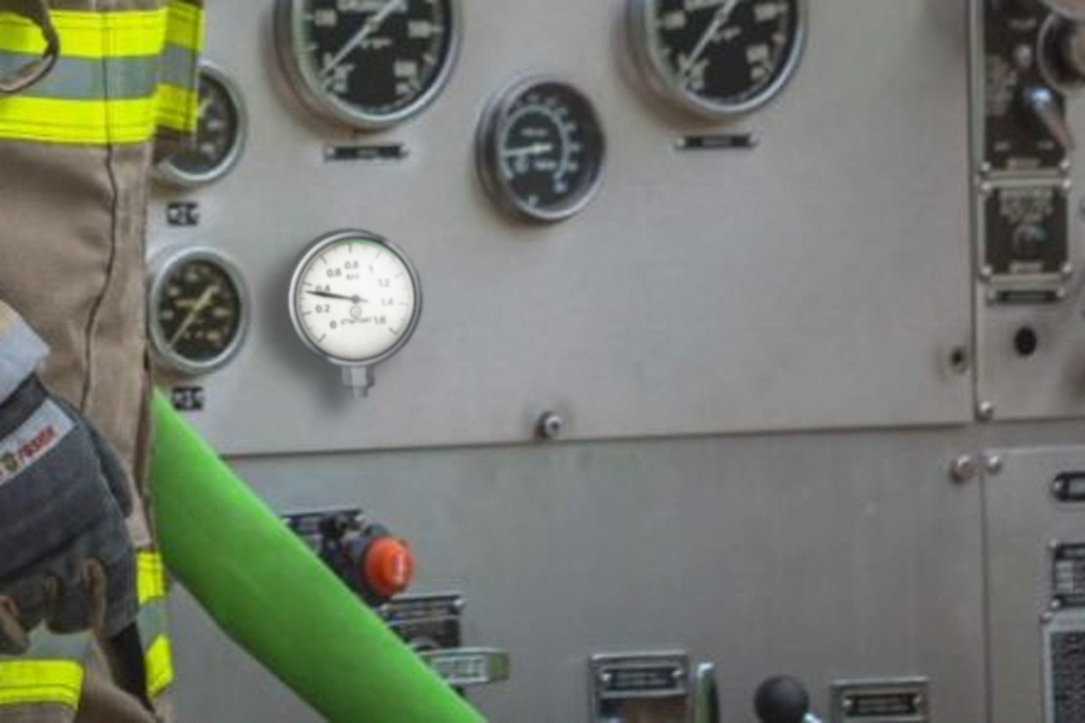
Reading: 0.35 bar
